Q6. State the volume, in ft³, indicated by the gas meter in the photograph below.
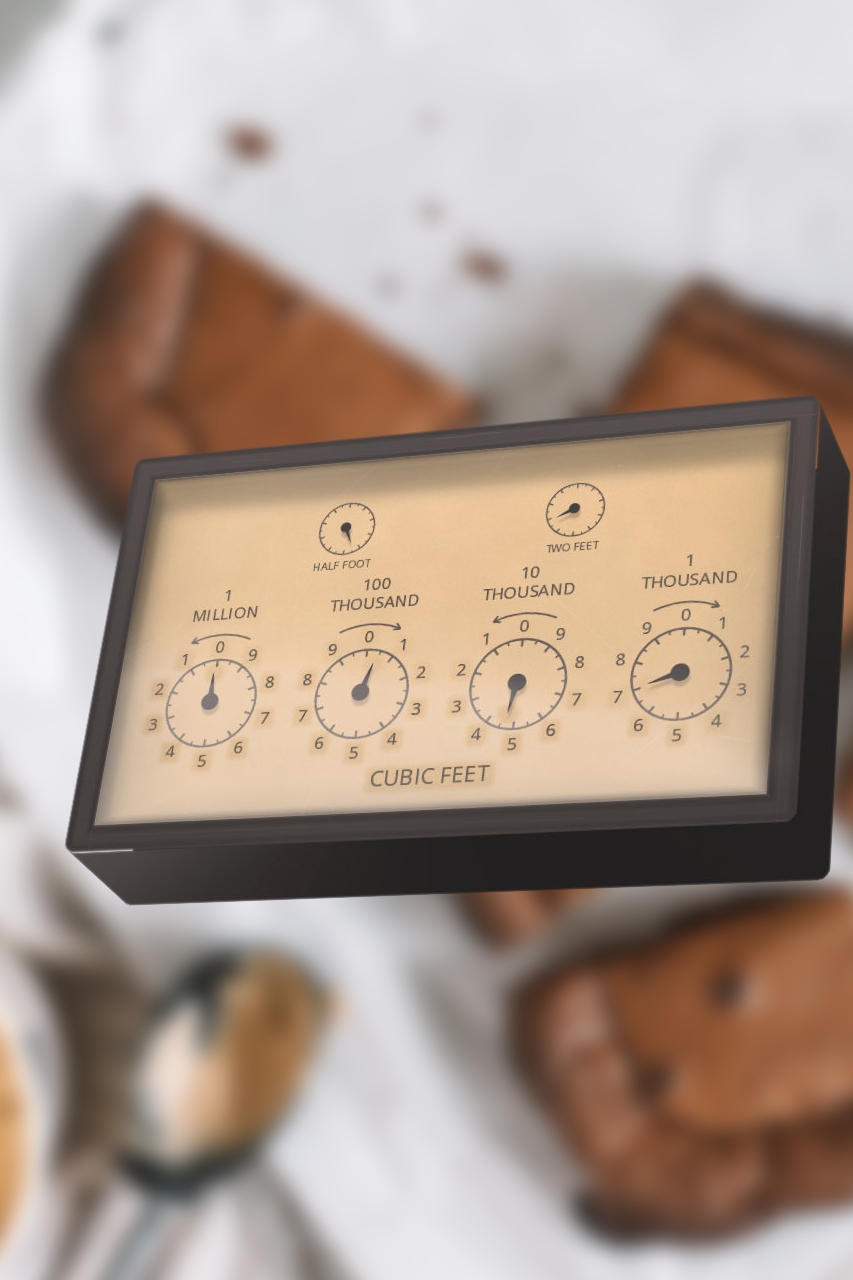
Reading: 4700 ft³
